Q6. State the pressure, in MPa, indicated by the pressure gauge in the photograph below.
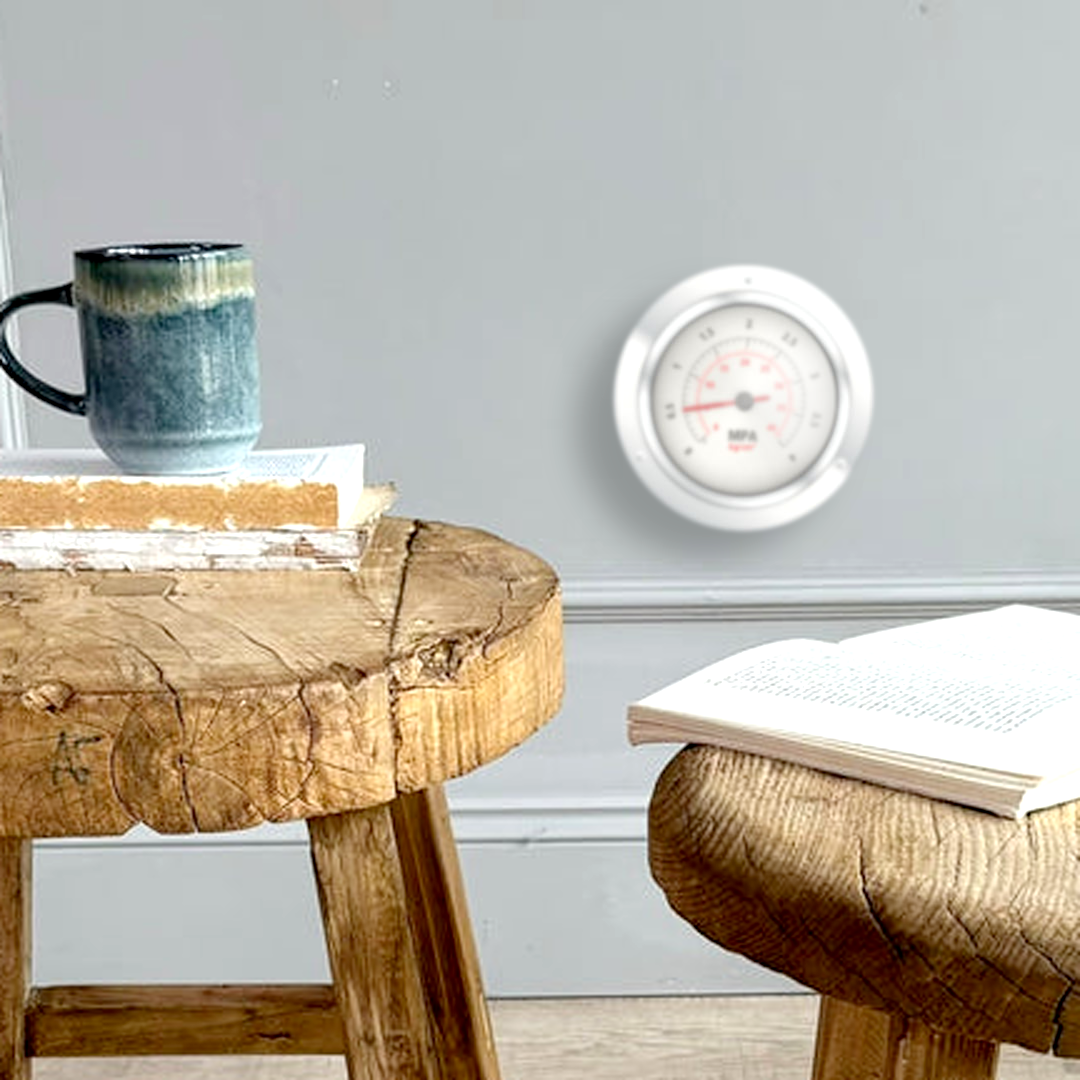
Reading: 0.5 MPa
